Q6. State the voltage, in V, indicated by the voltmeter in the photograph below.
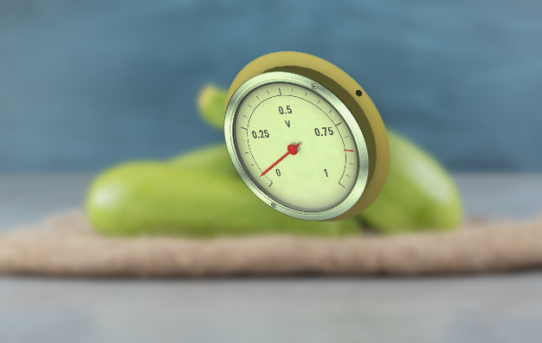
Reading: 0.05 V
